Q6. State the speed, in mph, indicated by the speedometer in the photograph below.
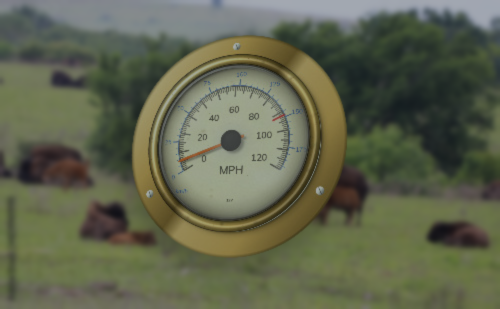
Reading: 5 mph
